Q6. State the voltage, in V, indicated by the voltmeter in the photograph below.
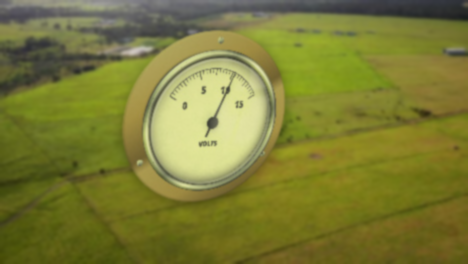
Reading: 10 V
